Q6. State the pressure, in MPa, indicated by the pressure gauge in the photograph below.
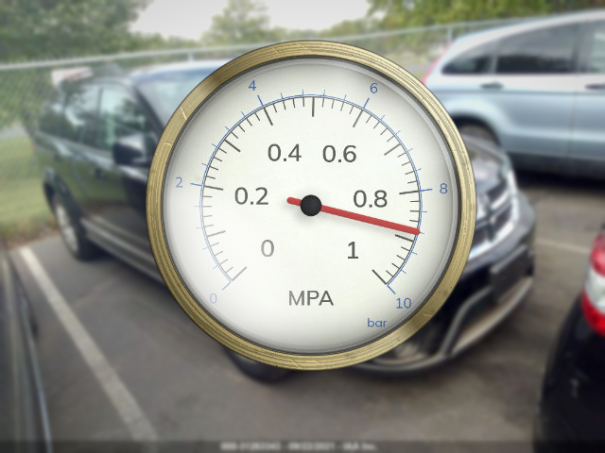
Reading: 0.88 MPa
